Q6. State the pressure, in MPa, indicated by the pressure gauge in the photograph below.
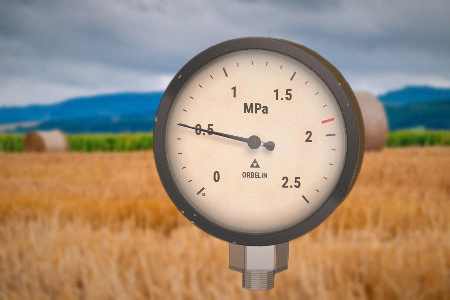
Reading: 0.5 MPa
